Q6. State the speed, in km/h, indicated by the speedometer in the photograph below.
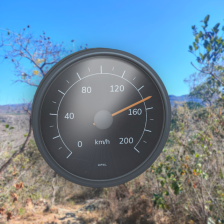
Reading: 150 km/h
